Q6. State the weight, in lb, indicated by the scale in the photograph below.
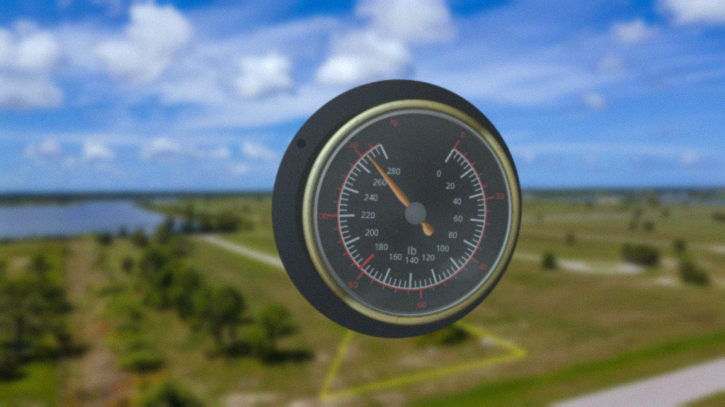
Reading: 268 lb
